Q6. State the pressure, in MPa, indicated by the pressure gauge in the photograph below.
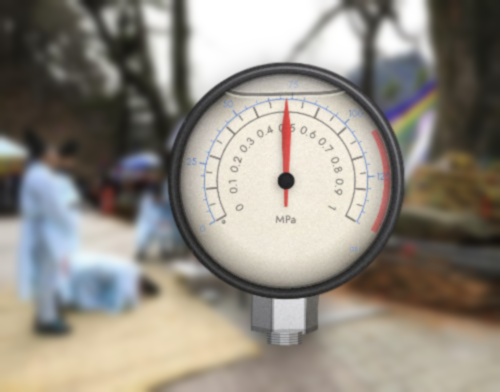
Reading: 0.5 MPa
